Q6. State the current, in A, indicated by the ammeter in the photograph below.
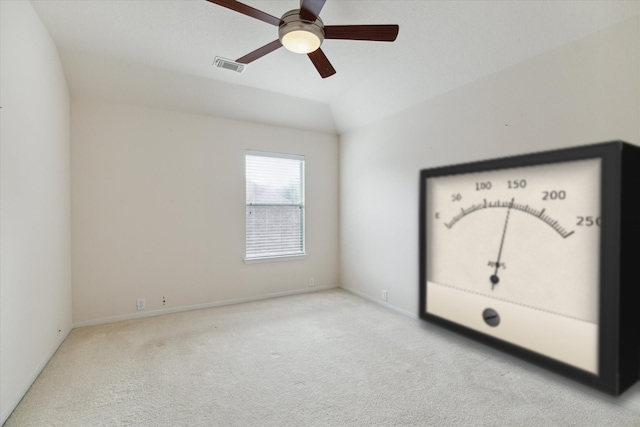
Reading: 150 A
